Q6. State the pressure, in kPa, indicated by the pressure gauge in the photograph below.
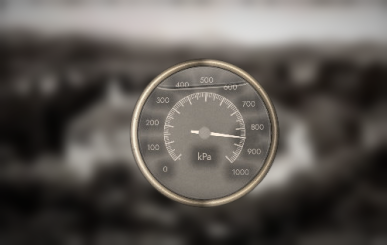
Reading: 850 kPa
